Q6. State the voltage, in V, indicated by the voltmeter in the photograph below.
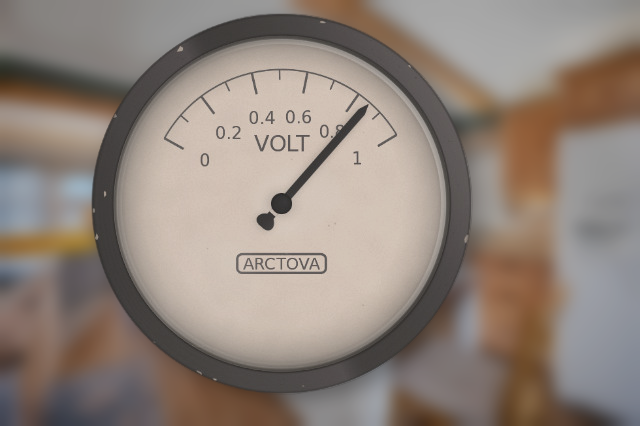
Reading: 0.85 V
